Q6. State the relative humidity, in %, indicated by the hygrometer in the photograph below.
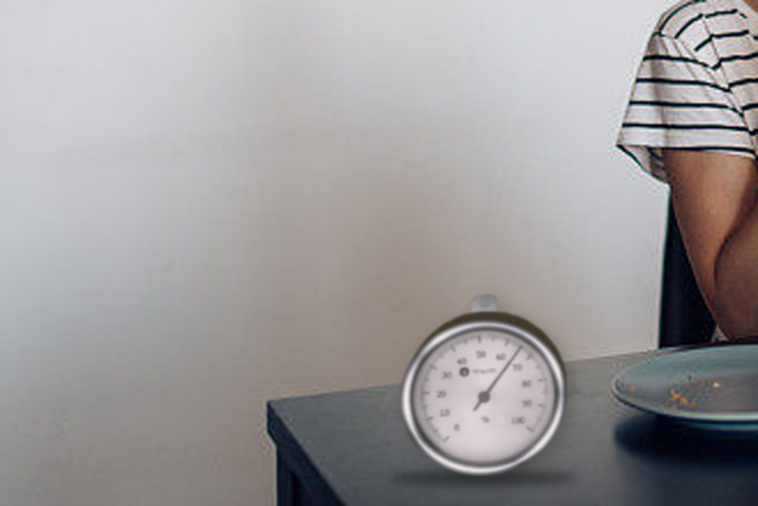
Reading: 65 %
